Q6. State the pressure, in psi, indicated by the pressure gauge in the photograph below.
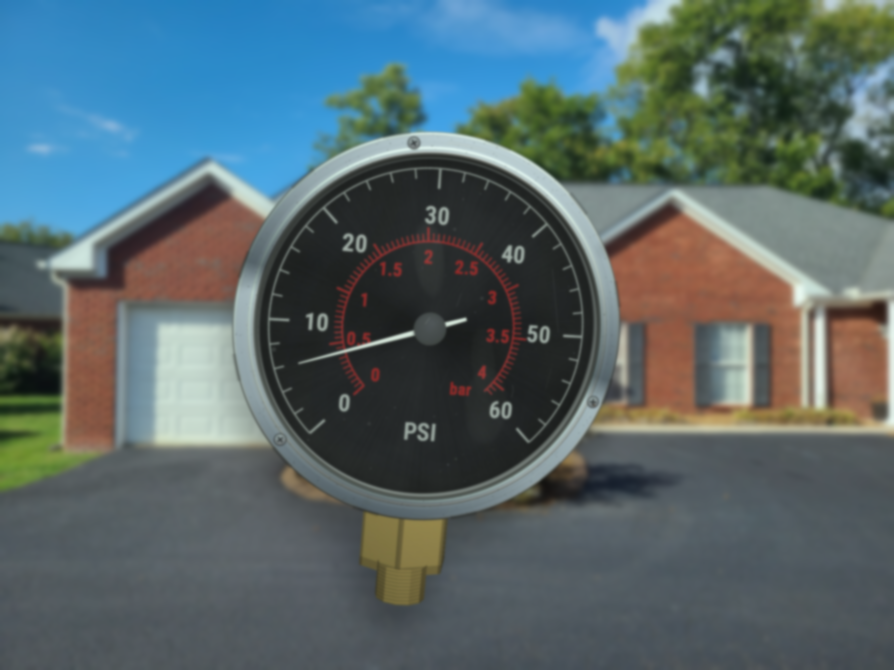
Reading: 6 psi
